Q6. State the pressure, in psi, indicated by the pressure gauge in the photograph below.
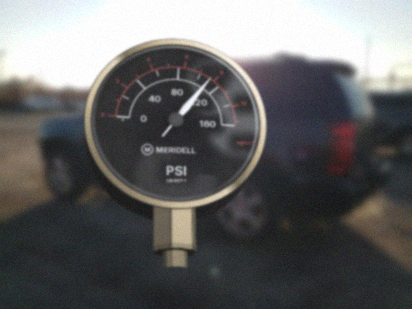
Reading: 110 psi
